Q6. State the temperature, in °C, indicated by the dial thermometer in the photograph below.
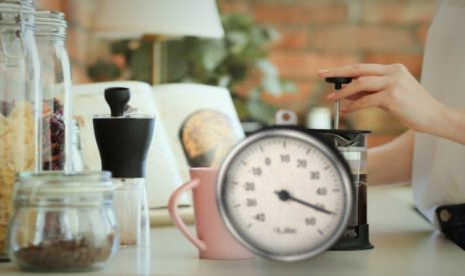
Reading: 50 °C
